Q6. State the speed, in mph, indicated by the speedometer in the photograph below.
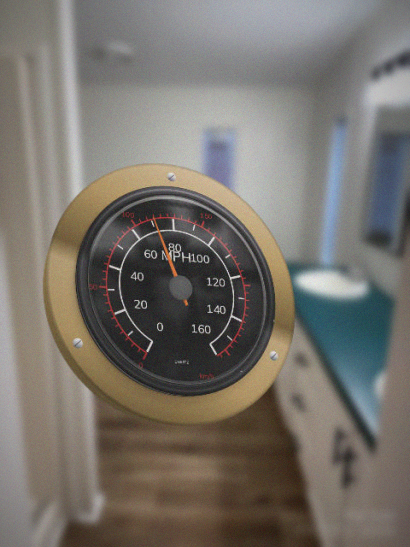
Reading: 70 mph
